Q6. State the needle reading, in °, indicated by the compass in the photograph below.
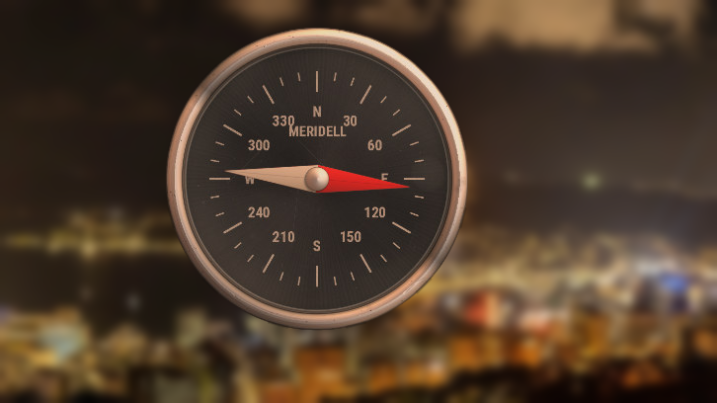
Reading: 95 °
